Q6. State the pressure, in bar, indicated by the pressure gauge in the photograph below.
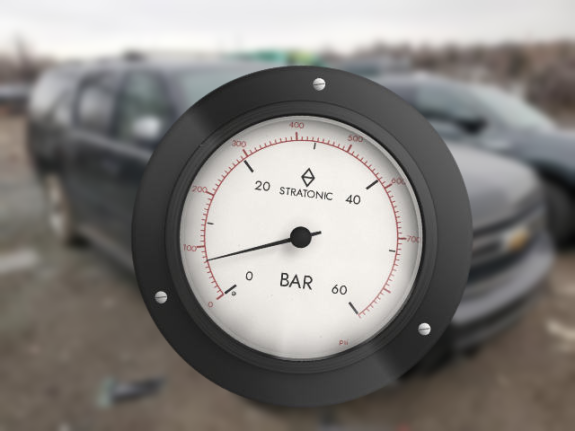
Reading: 5 bar
